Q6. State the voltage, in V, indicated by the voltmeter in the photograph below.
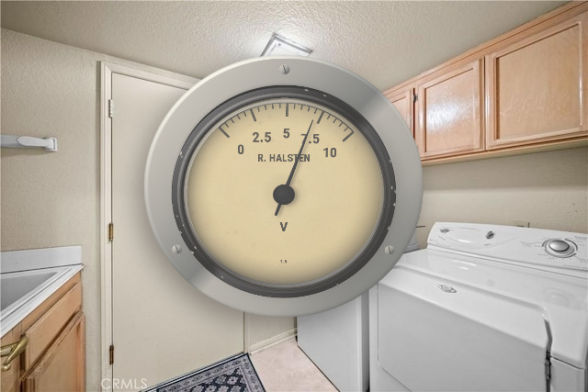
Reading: 7 V
